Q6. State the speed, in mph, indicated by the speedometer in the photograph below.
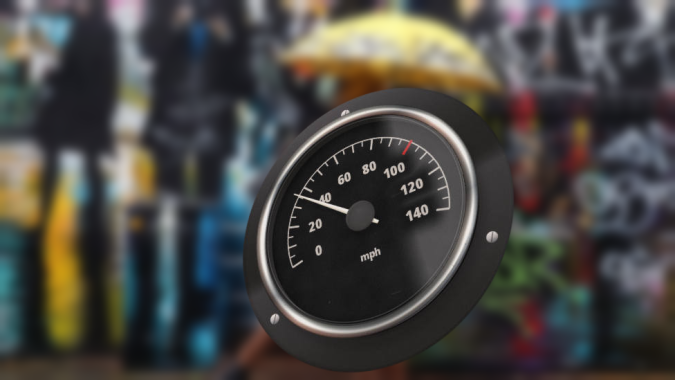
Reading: 35 mph
